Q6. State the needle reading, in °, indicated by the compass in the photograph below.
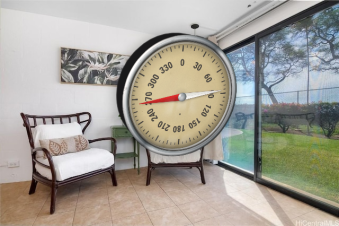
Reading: 265 °
